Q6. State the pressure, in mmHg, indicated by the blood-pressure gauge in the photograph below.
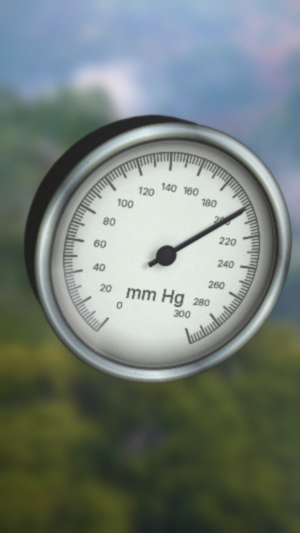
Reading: 200 mmHg
